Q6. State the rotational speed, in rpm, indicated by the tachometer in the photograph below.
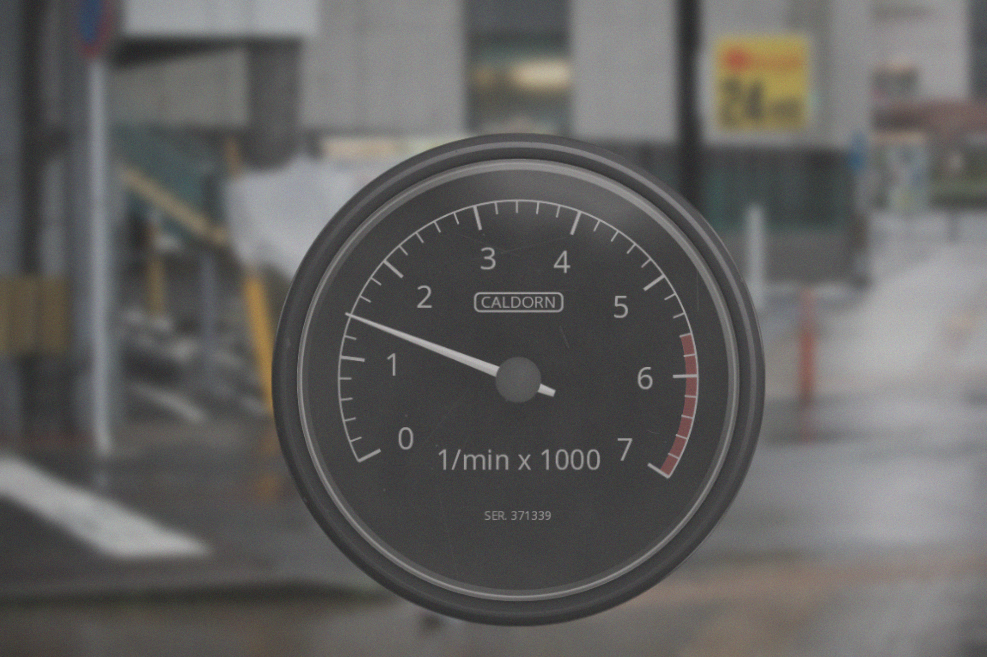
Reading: 1400 rpm
